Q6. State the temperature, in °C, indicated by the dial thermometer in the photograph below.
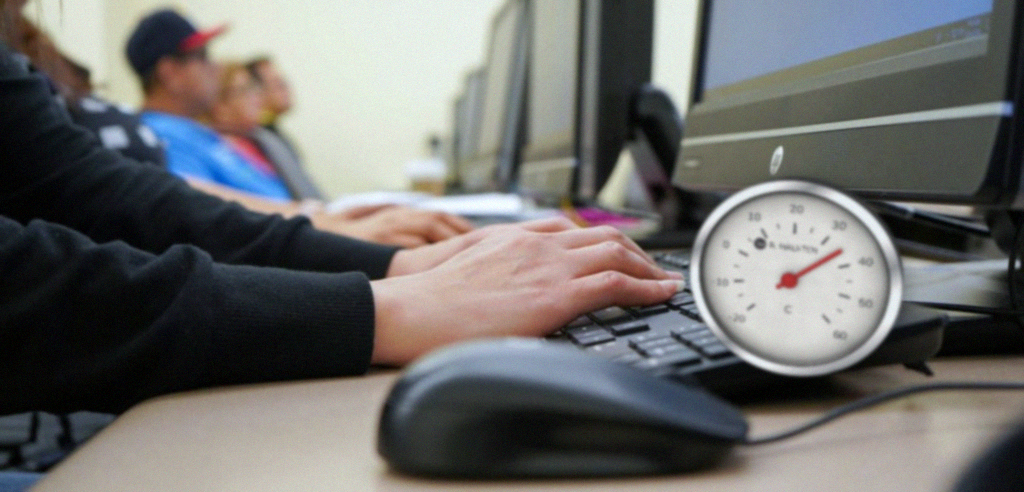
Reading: 35 °C
